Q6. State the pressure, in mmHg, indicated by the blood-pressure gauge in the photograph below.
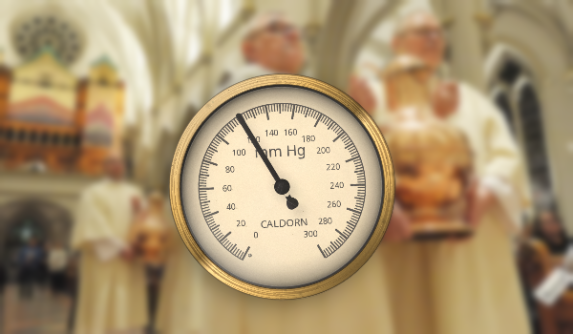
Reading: 120 mmHg
